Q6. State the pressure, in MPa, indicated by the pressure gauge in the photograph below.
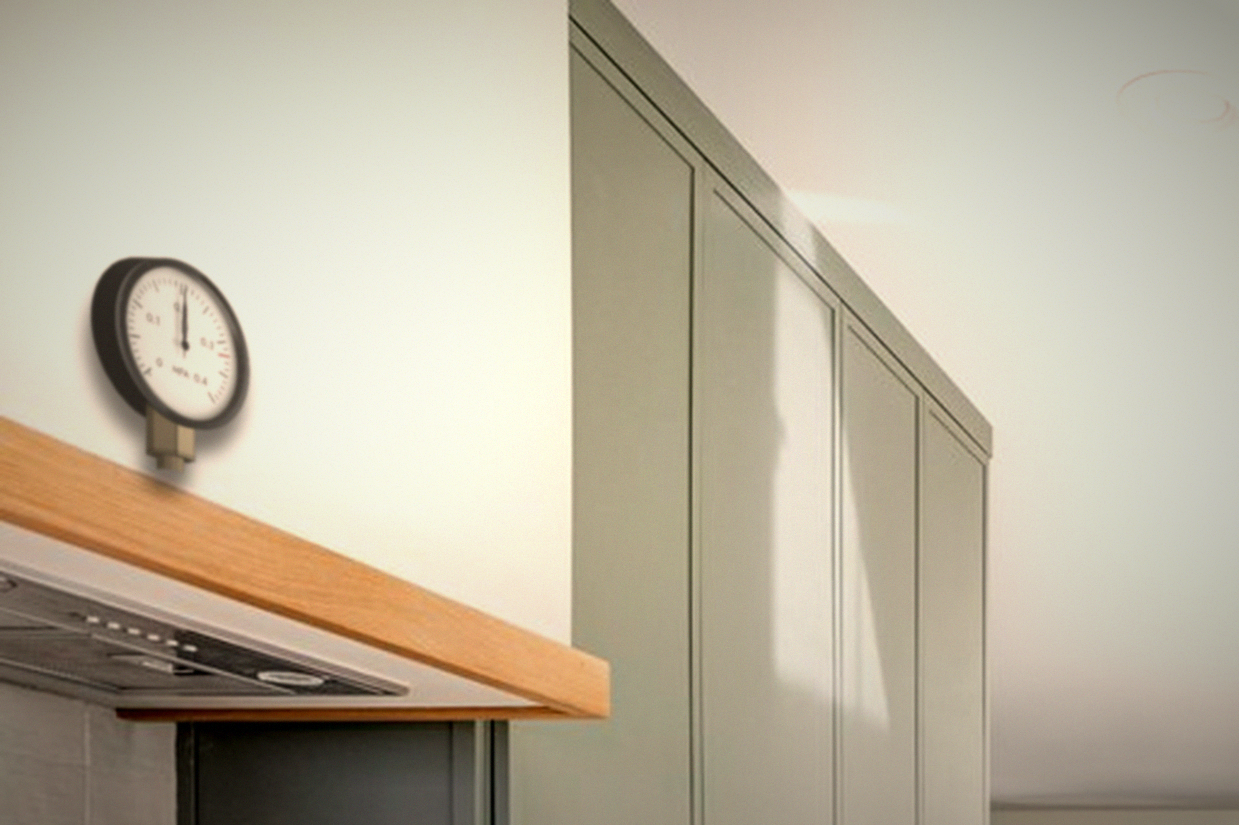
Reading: 0.2 MPa
